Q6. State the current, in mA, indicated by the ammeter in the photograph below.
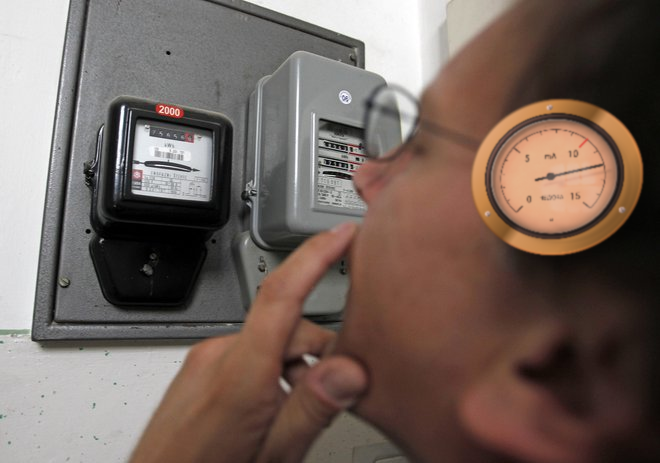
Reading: 12 mA
